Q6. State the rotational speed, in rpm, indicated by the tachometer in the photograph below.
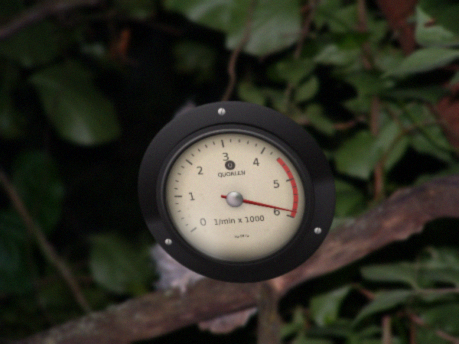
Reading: 5800 rpm
